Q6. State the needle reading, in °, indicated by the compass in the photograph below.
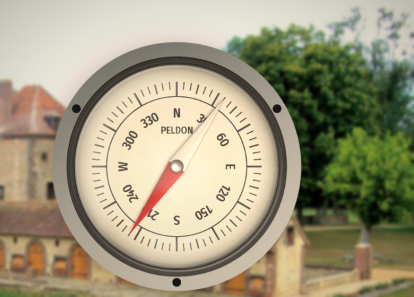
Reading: 215 °
